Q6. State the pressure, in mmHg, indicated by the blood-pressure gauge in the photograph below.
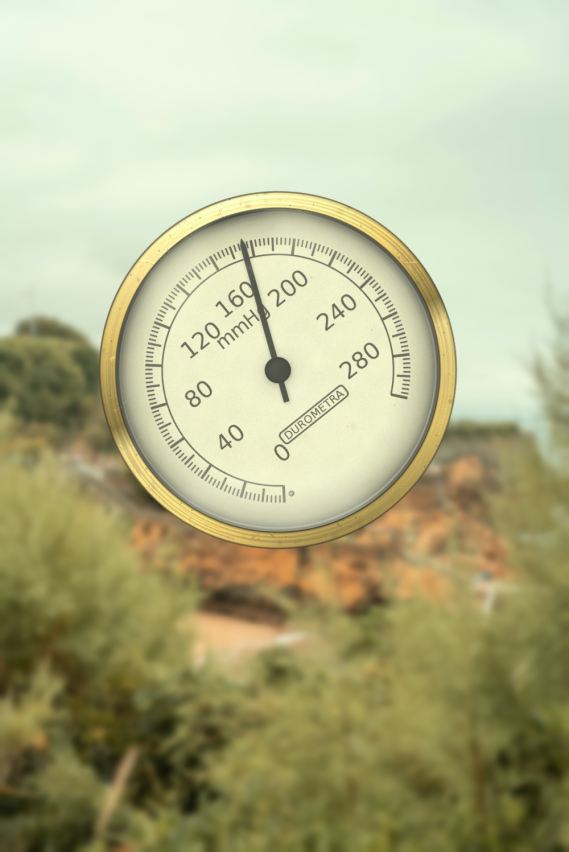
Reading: 176 mmHg
